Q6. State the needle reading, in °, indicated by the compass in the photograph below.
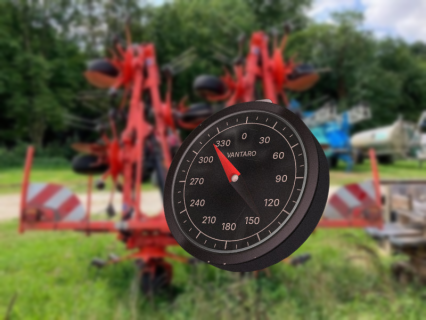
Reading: 320 °
